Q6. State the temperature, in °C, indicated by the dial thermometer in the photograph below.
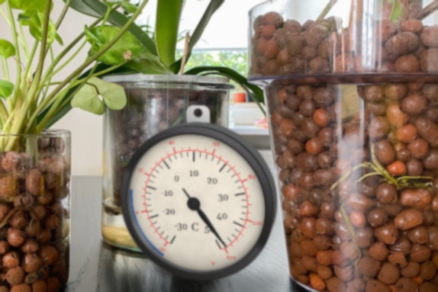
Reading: 48 °C
